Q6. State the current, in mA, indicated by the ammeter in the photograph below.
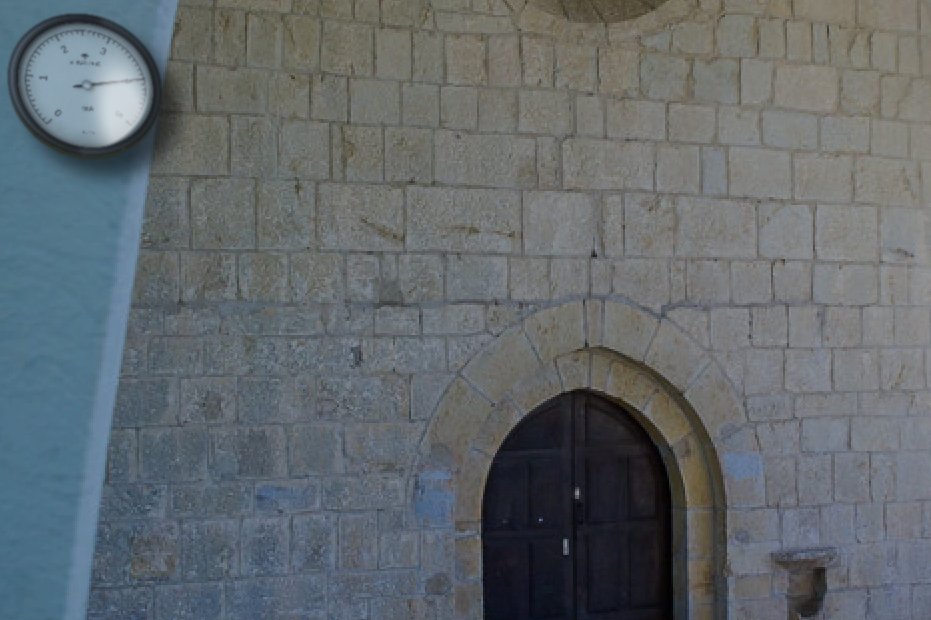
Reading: 4 mA
